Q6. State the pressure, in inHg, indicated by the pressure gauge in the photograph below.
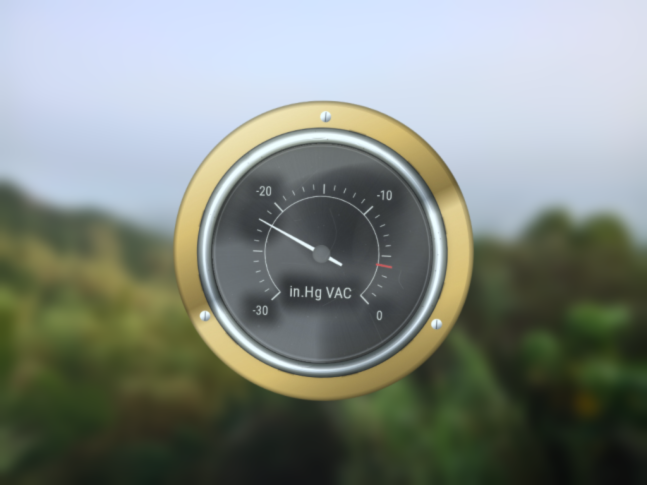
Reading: -22 inHg
